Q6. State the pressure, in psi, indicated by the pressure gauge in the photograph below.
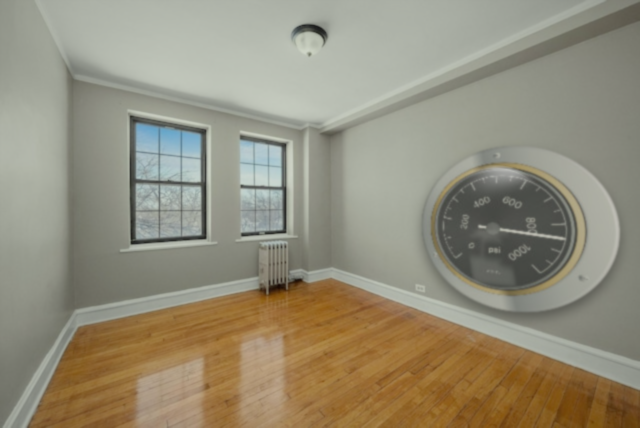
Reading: 850 psi
